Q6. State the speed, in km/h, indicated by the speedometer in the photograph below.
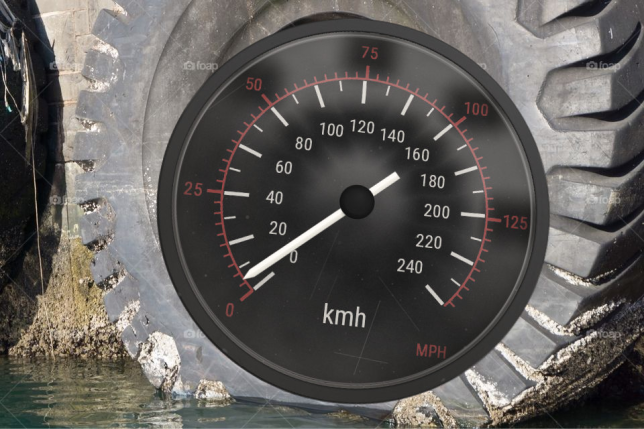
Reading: 5 km/h
